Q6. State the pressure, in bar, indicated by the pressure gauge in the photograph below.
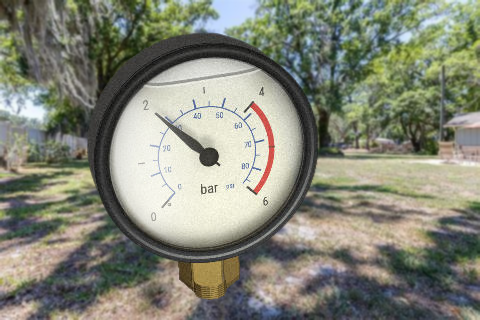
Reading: 2 bar
